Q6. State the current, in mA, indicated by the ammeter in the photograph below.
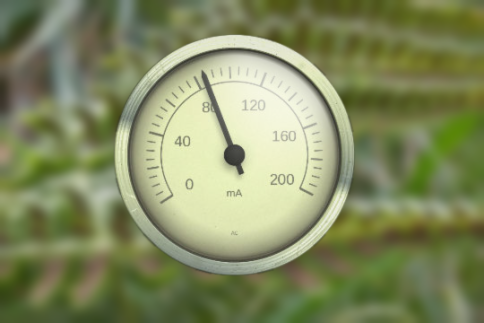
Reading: 85 mA
